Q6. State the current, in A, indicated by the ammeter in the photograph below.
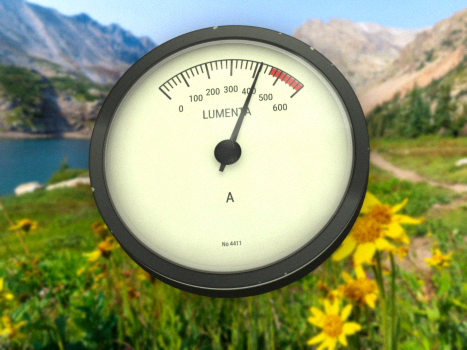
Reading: 420 A
